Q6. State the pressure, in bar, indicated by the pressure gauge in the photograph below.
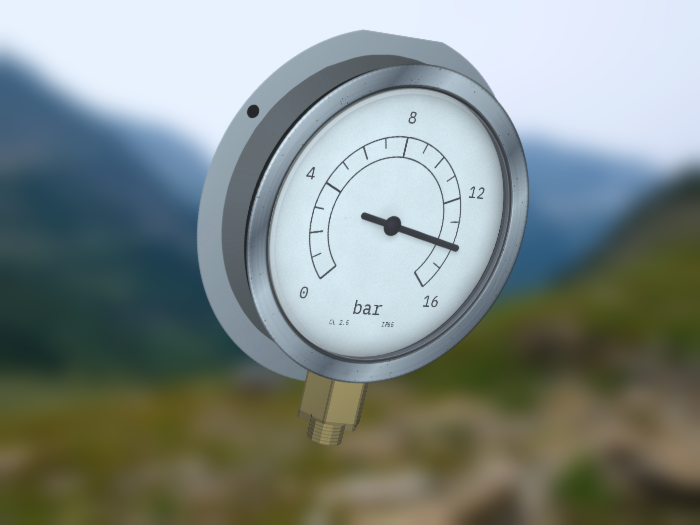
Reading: 14 bar
